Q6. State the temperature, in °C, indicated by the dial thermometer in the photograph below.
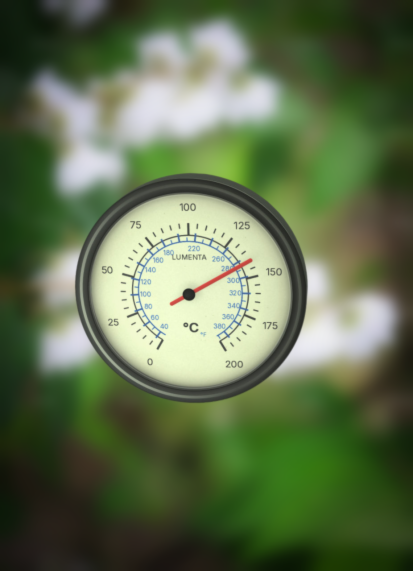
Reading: 140 °C
